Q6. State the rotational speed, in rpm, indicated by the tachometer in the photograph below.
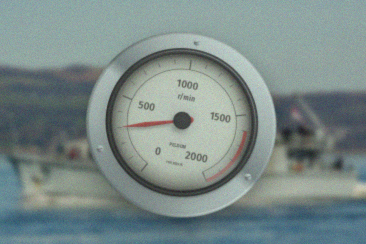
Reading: 300 rpm
